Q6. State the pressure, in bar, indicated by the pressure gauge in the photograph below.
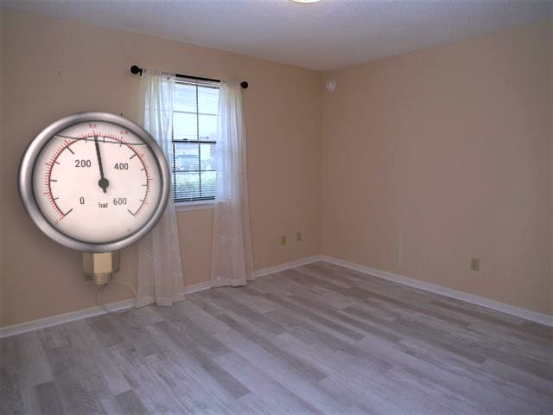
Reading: 275 bar
